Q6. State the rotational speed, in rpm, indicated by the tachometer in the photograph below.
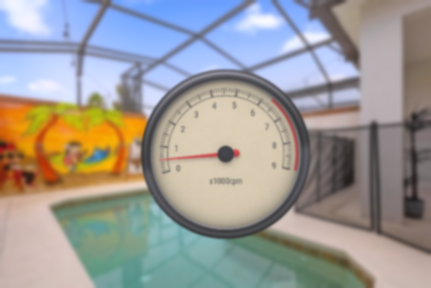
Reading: 500 rpm
